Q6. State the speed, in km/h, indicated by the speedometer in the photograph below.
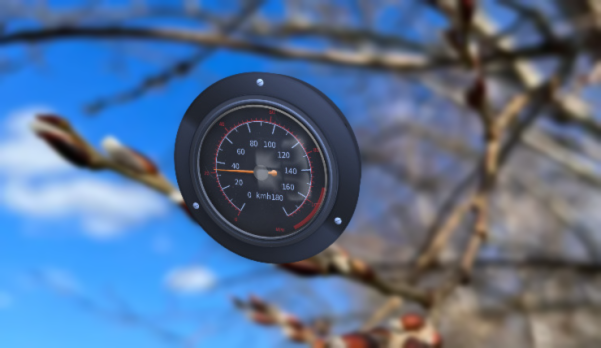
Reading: 35 km/h
